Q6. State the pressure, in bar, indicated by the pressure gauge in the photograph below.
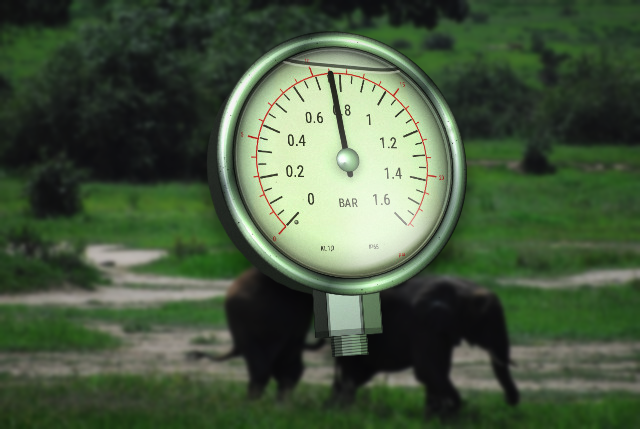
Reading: 0.75 bar
